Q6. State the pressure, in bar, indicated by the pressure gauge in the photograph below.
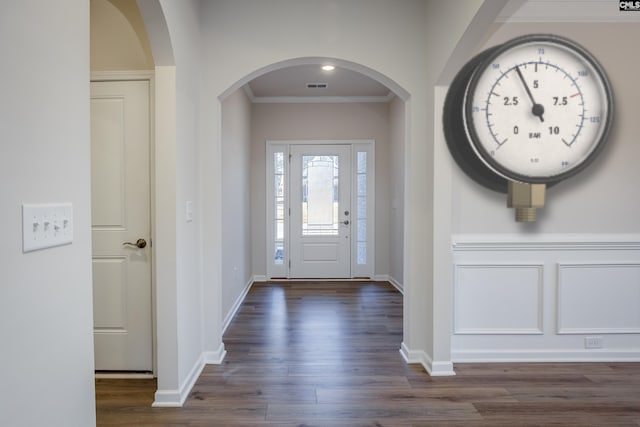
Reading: 4 bar
